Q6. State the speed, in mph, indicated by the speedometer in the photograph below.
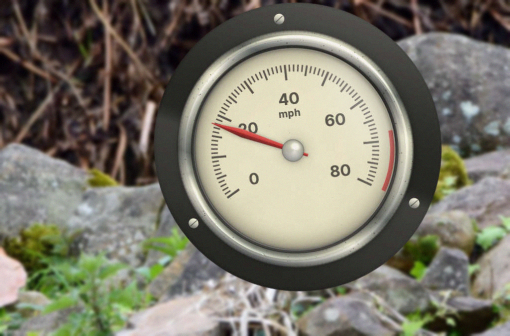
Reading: 18 mph
